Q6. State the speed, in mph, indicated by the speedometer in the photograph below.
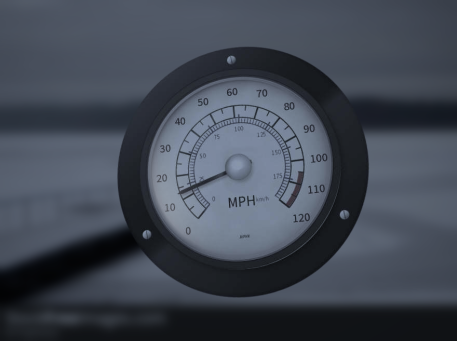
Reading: 12.5 mph
